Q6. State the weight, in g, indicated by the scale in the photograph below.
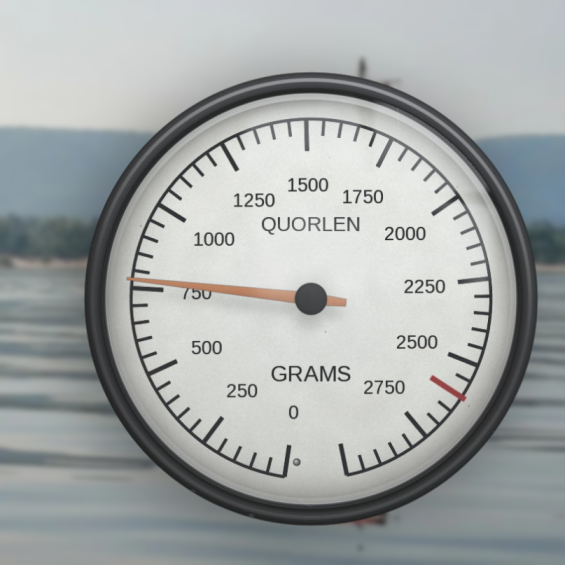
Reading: 775 g
